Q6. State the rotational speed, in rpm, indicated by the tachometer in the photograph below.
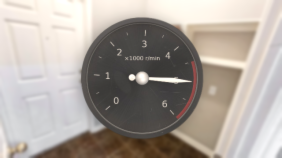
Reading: 5000 rpm
